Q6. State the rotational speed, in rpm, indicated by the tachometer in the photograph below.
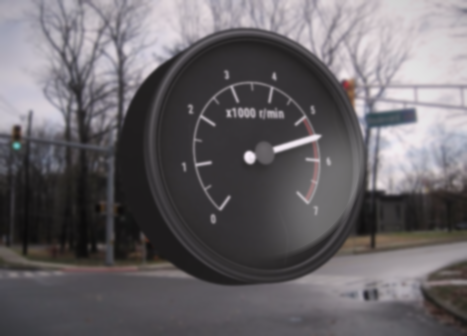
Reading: 5500 rpm
